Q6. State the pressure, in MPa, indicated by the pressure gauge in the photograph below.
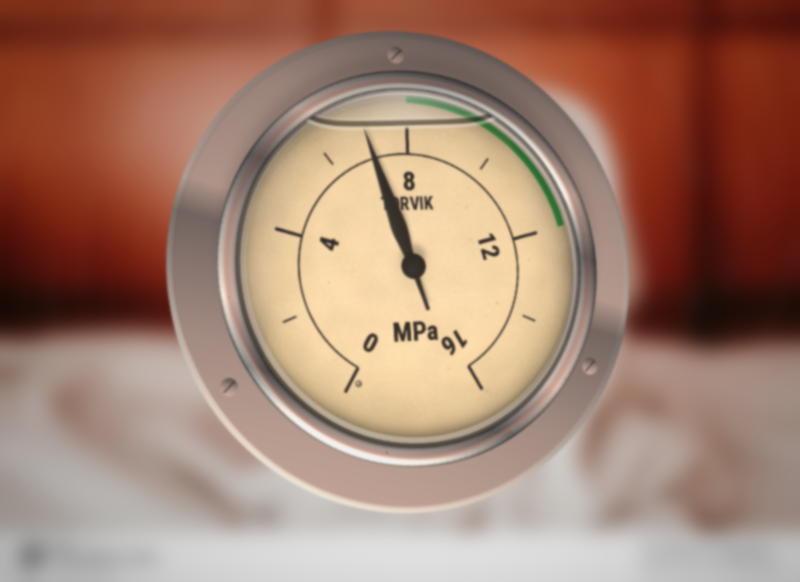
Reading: 7 MPa
